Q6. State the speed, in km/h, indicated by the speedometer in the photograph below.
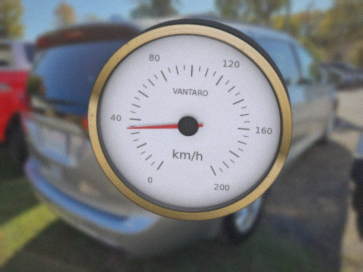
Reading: 35 km/h
